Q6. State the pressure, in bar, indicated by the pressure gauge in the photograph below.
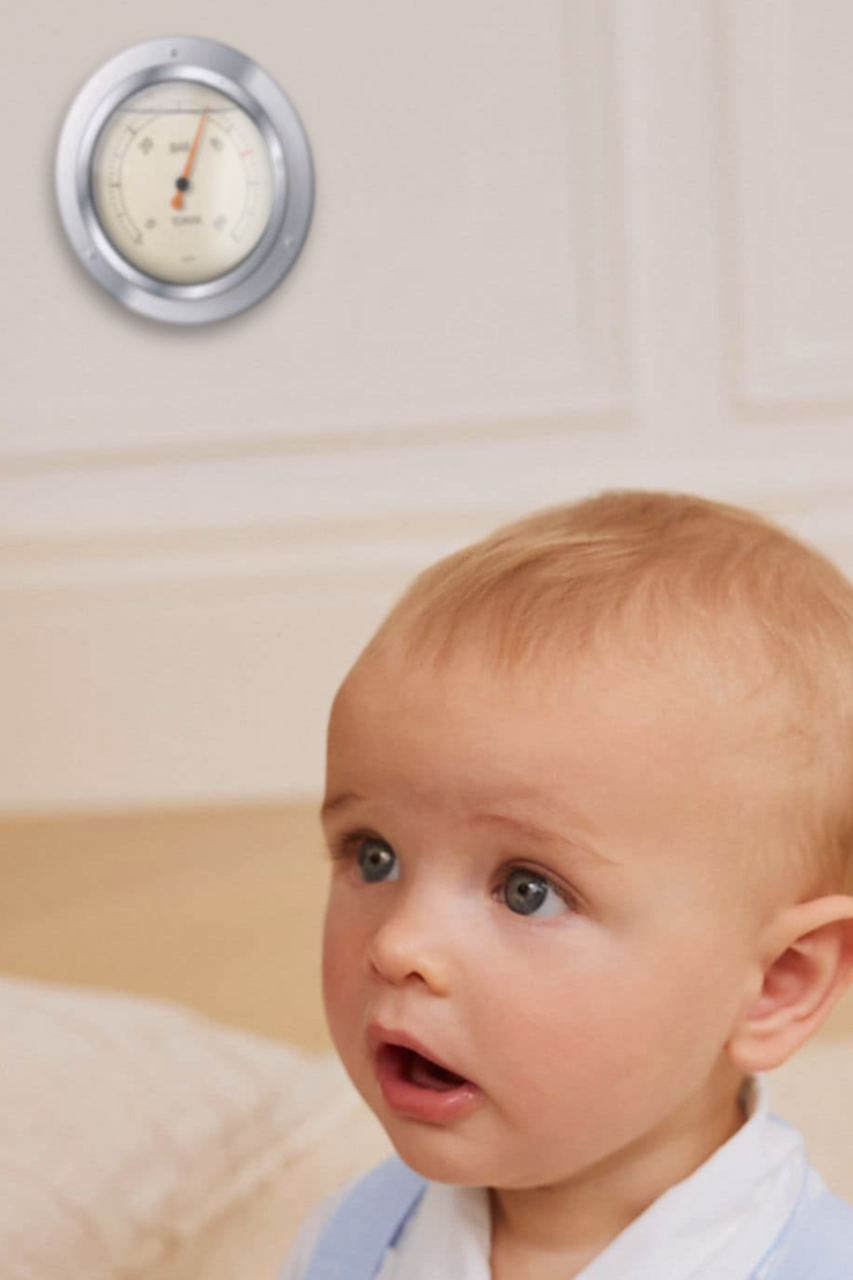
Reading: 35 bar
